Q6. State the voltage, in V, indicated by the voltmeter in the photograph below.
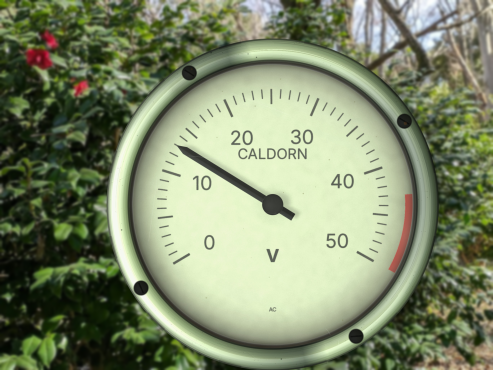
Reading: 13 V
